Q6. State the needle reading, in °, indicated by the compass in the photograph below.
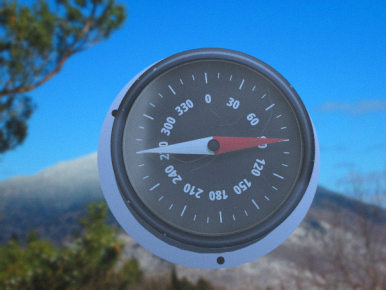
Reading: 90 °
